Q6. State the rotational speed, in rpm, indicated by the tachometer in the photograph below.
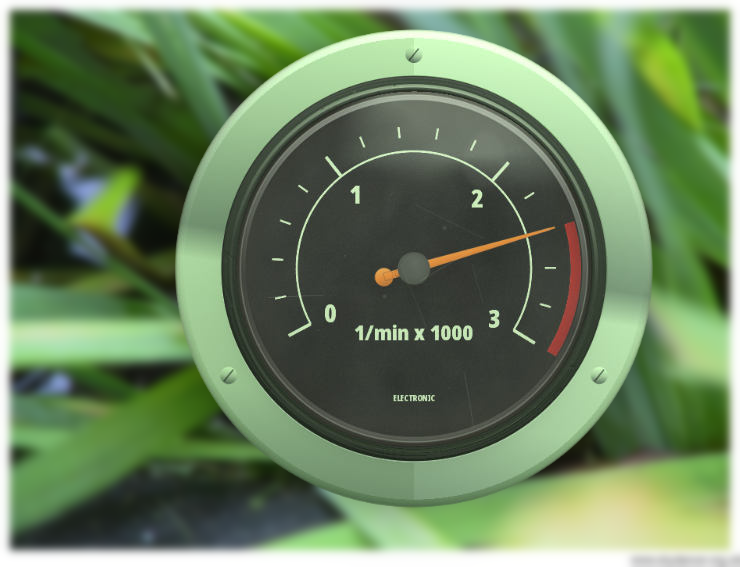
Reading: 2400 rpm
